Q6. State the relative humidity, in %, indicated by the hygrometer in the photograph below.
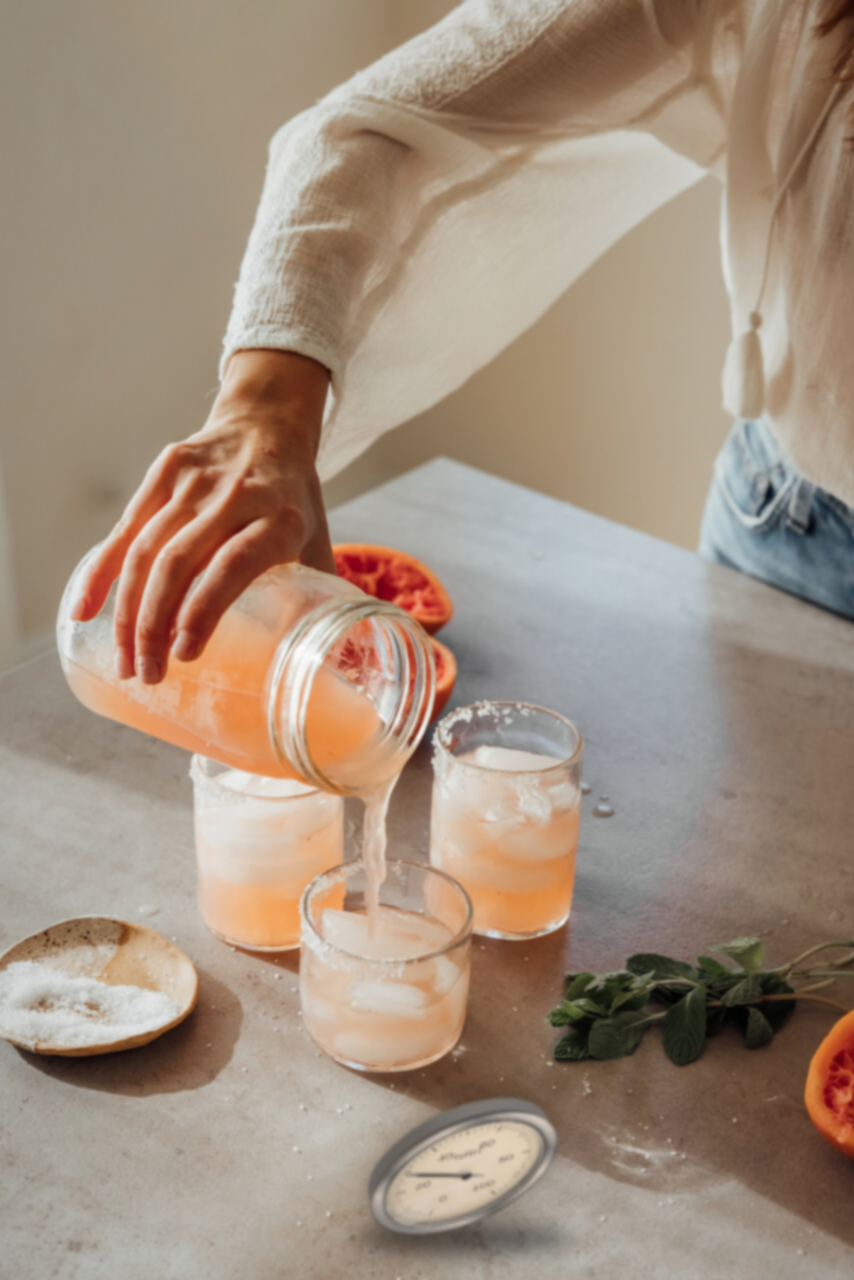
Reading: 30 %
